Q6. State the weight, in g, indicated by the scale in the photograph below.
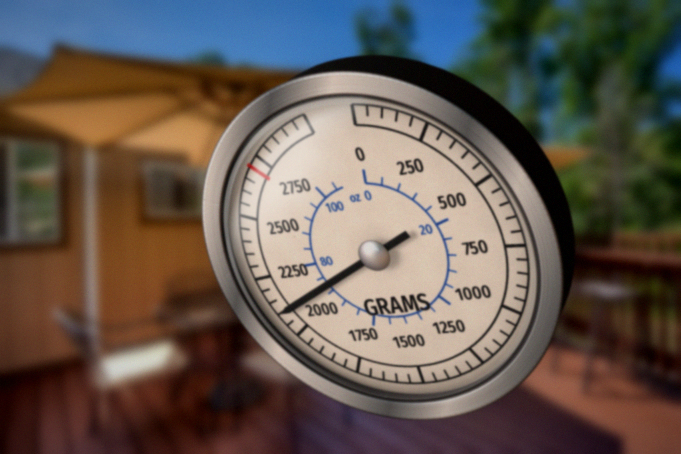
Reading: 2100 g
